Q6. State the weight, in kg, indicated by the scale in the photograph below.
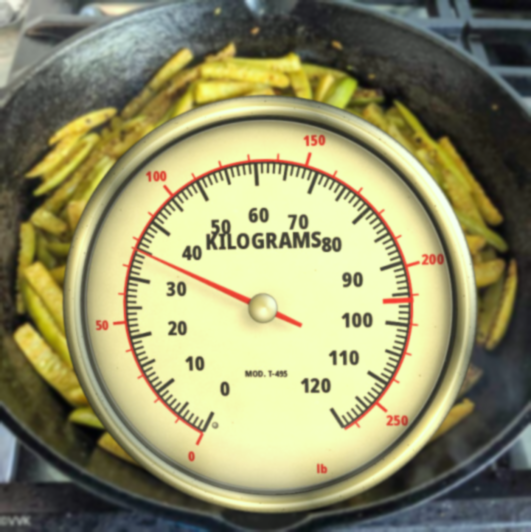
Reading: 35 kg
